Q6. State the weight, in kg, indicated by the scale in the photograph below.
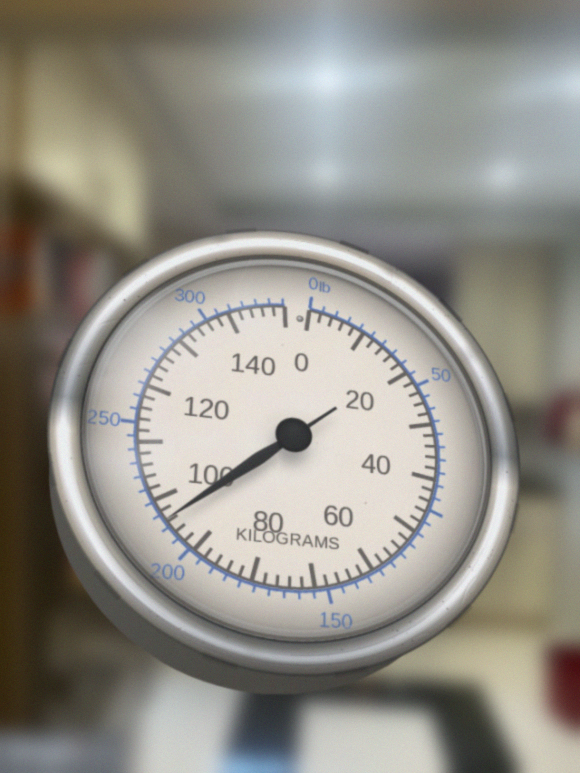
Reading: 96 kg
